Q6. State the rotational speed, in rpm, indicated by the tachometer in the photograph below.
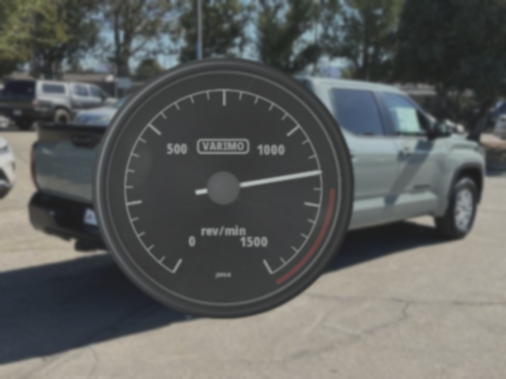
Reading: 1150 rpm
